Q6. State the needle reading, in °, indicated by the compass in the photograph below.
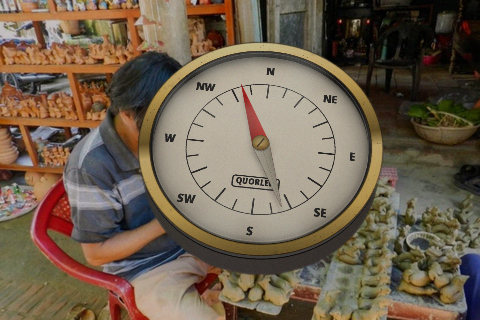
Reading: 337.5 °
